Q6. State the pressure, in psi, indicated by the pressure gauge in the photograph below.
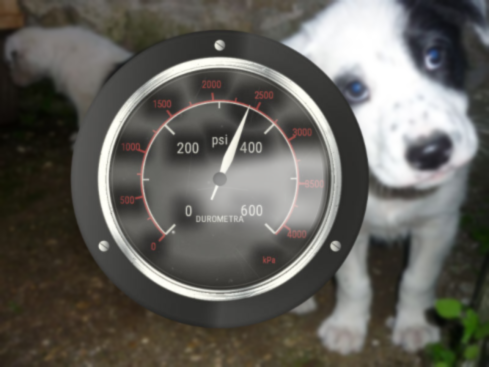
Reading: 350 psi
